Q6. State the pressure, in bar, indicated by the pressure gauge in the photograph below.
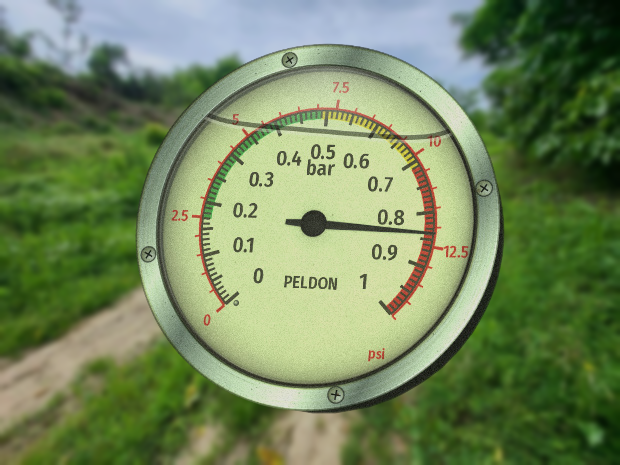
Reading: 0.84 bar
